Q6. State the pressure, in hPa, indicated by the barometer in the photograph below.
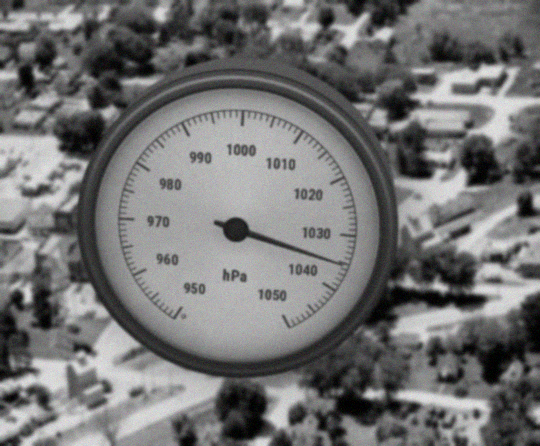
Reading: 1035 hPa
